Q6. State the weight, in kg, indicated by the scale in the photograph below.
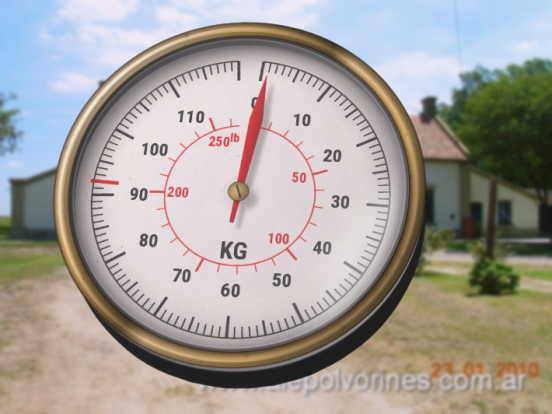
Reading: 1 kg
